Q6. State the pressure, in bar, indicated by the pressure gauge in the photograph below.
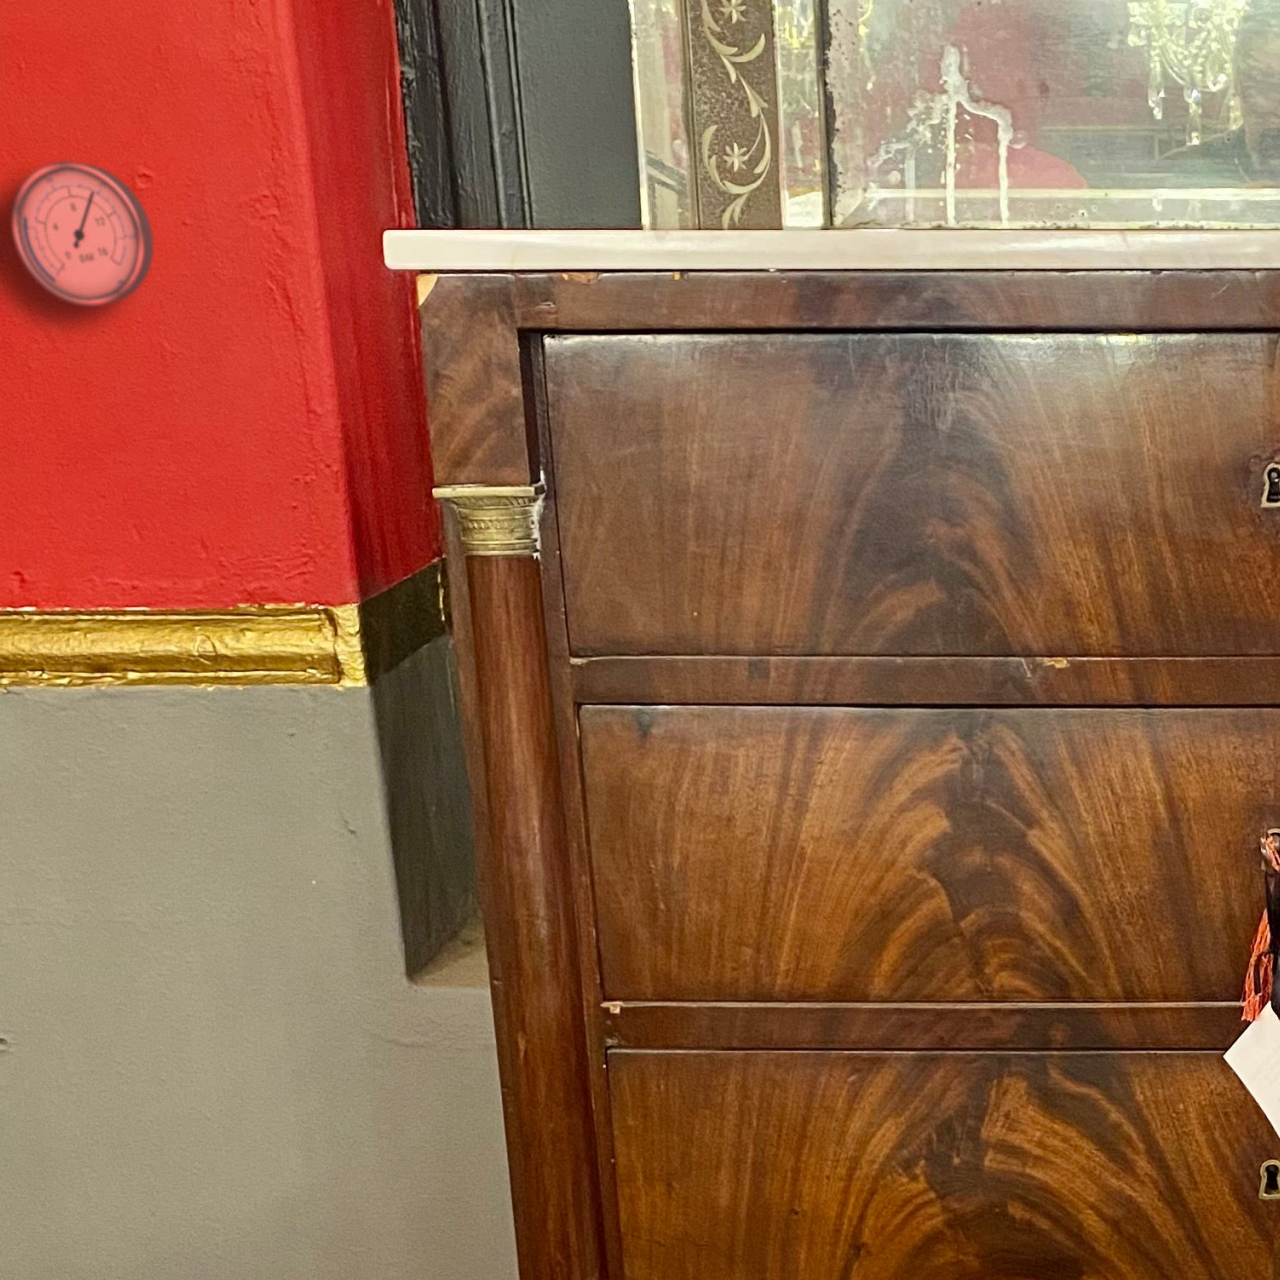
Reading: 10 bar
